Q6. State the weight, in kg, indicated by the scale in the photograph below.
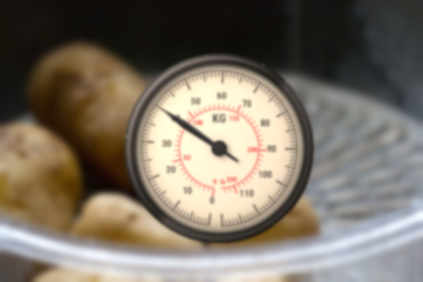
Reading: 40 kg
